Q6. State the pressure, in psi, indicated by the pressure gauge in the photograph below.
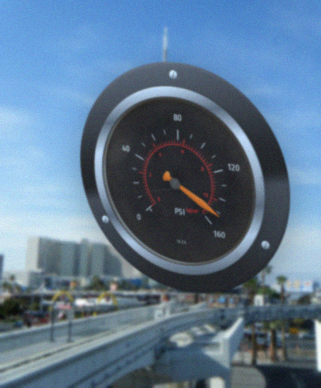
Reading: 150 psi
